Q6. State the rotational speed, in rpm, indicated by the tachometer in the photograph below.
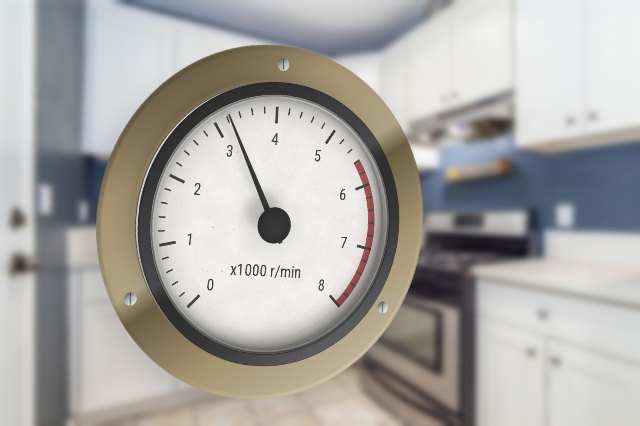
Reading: 3200 rpm
